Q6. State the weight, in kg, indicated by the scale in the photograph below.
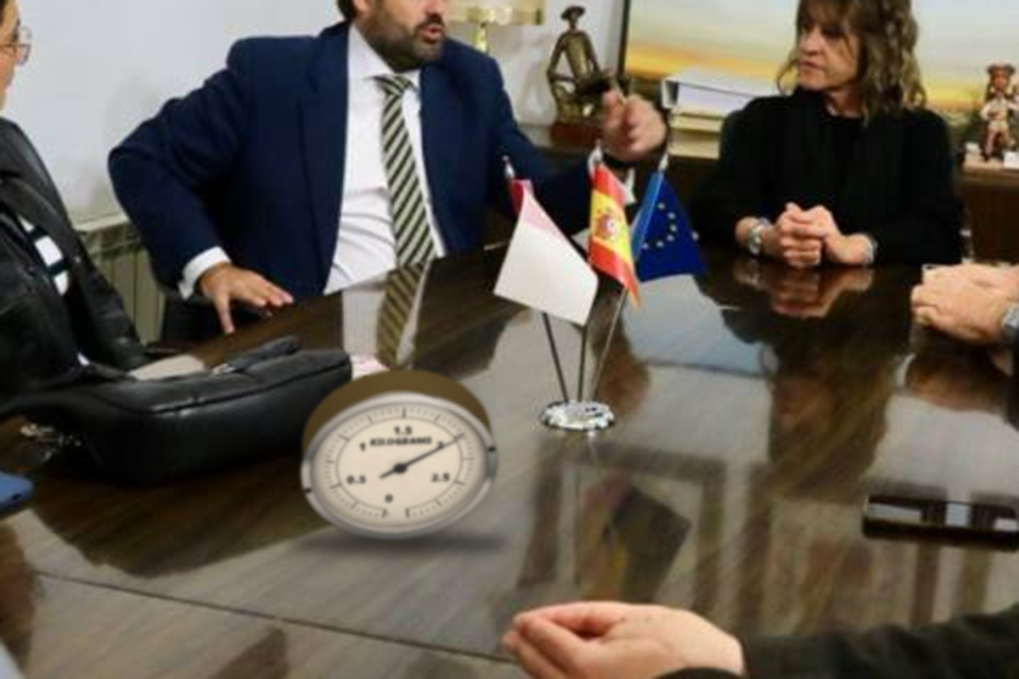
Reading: 2 kg
